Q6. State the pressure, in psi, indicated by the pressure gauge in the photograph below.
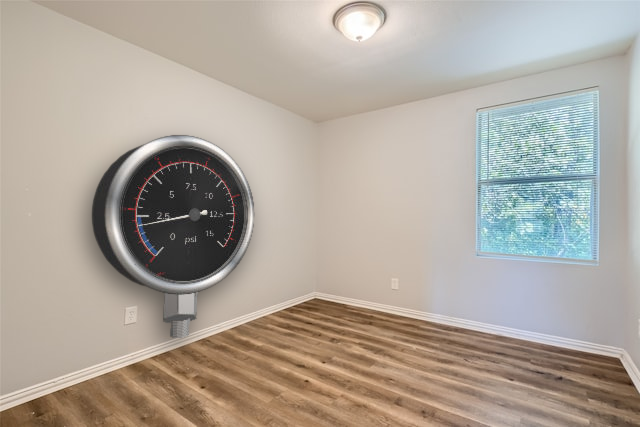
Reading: 2 psi
